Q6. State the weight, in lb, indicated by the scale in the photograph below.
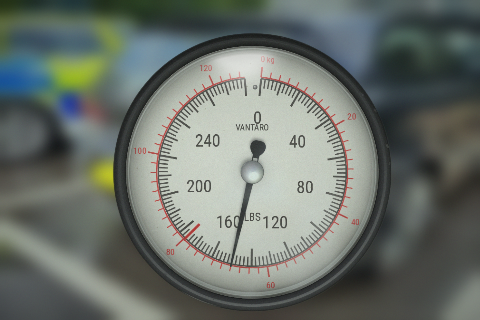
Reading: 150 lb
